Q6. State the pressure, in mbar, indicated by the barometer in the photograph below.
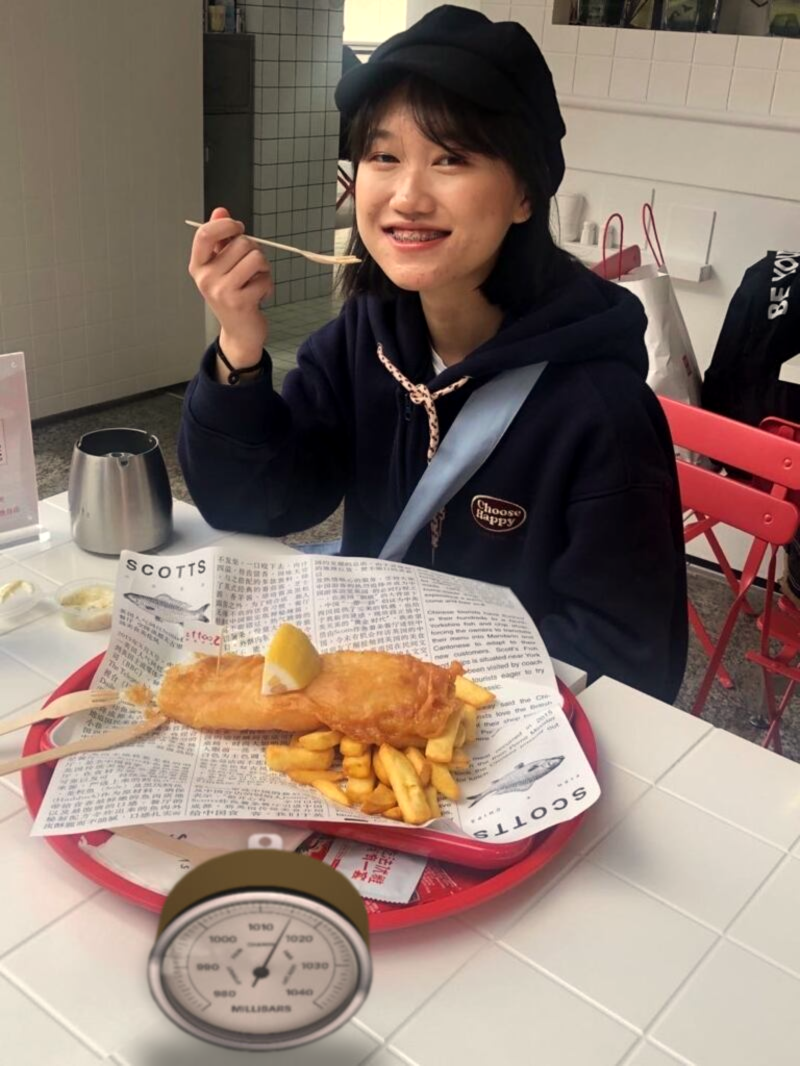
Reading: 1015 mbar
